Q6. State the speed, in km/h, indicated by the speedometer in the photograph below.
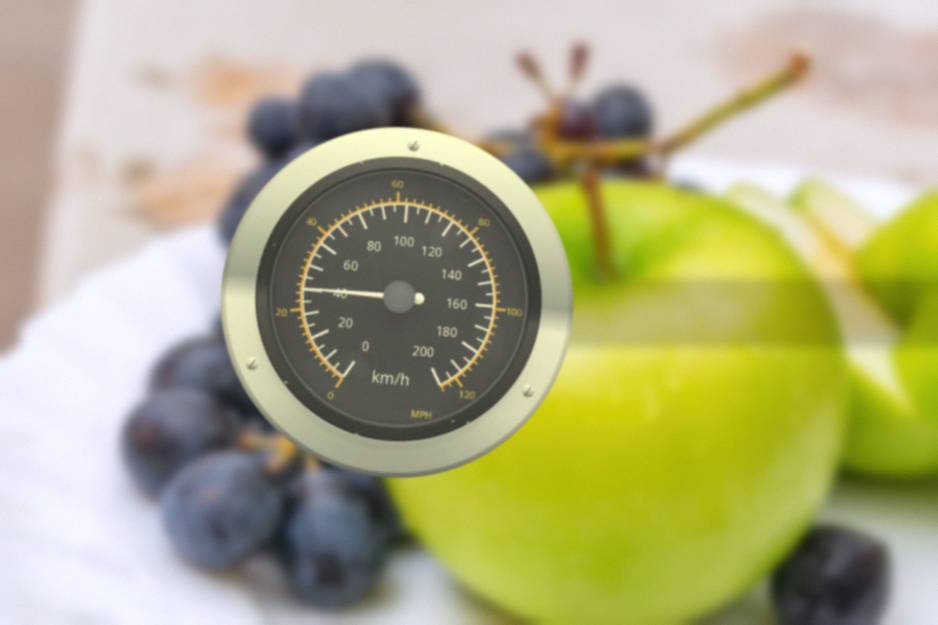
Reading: 40 km/h
